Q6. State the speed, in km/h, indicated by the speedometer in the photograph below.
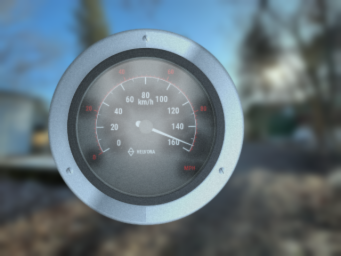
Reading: 155 km/h
